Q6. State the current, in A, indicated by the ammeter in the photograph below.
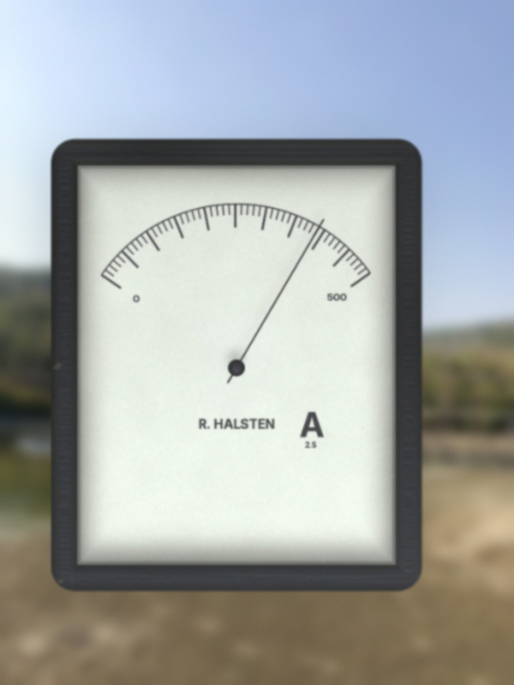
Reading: 390 A
